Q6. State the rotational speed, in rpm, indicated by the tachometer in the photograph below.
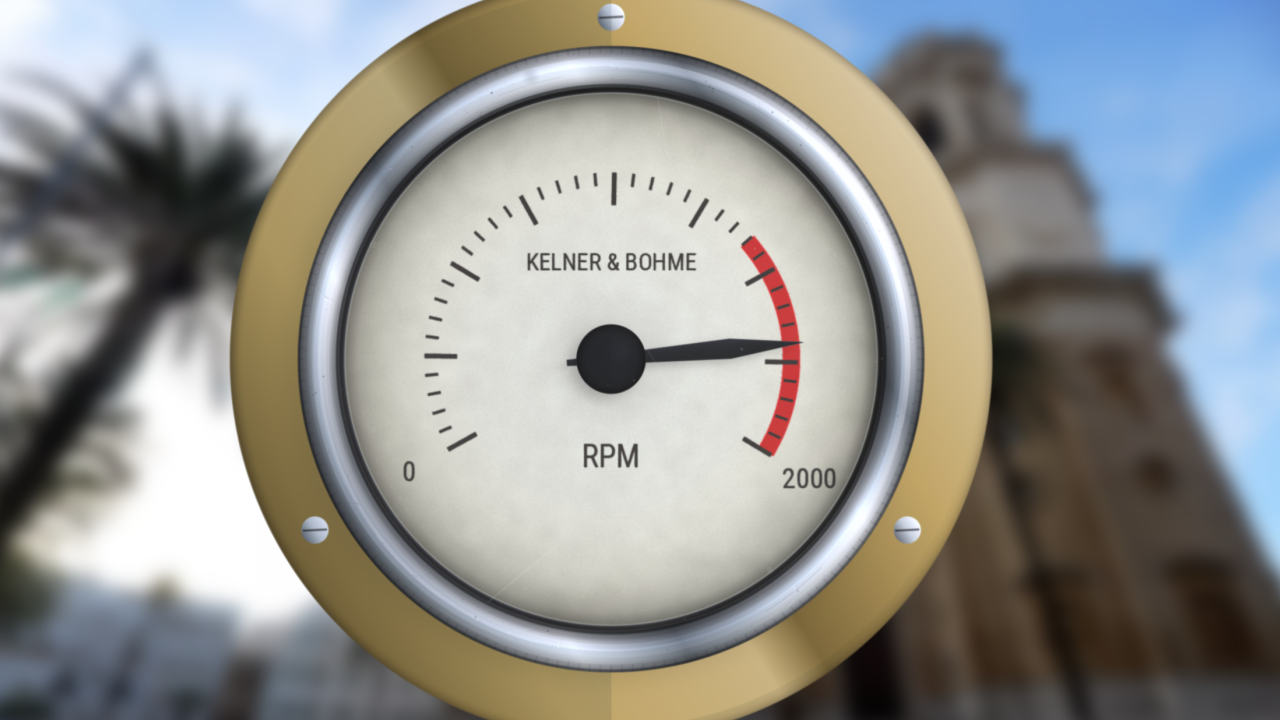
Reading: 1700 rpm
